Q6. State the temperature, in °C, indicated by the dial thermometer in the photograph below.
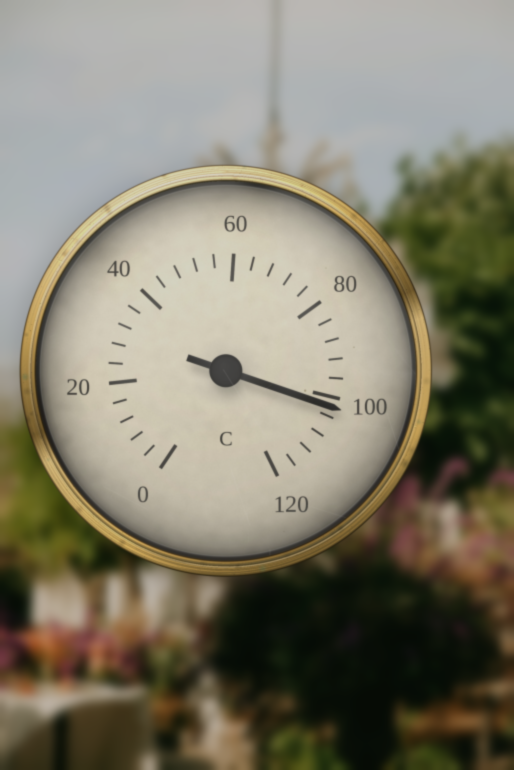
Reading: 102 °C
